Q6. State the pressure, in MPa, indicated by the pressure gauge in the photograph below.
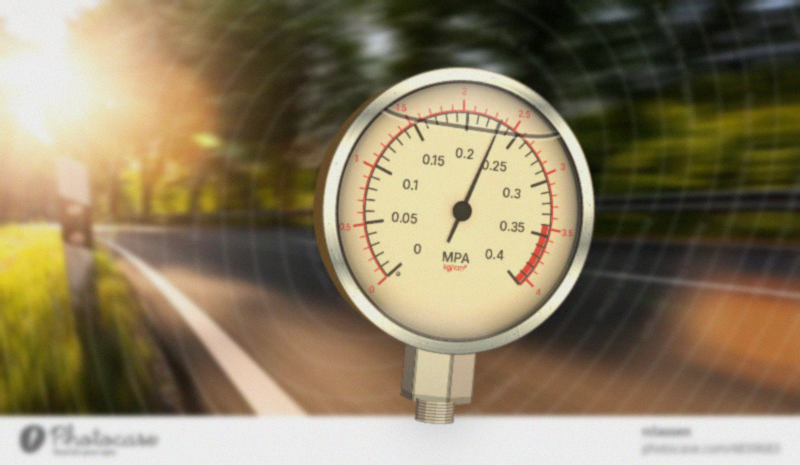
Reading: 0.23 MPa
